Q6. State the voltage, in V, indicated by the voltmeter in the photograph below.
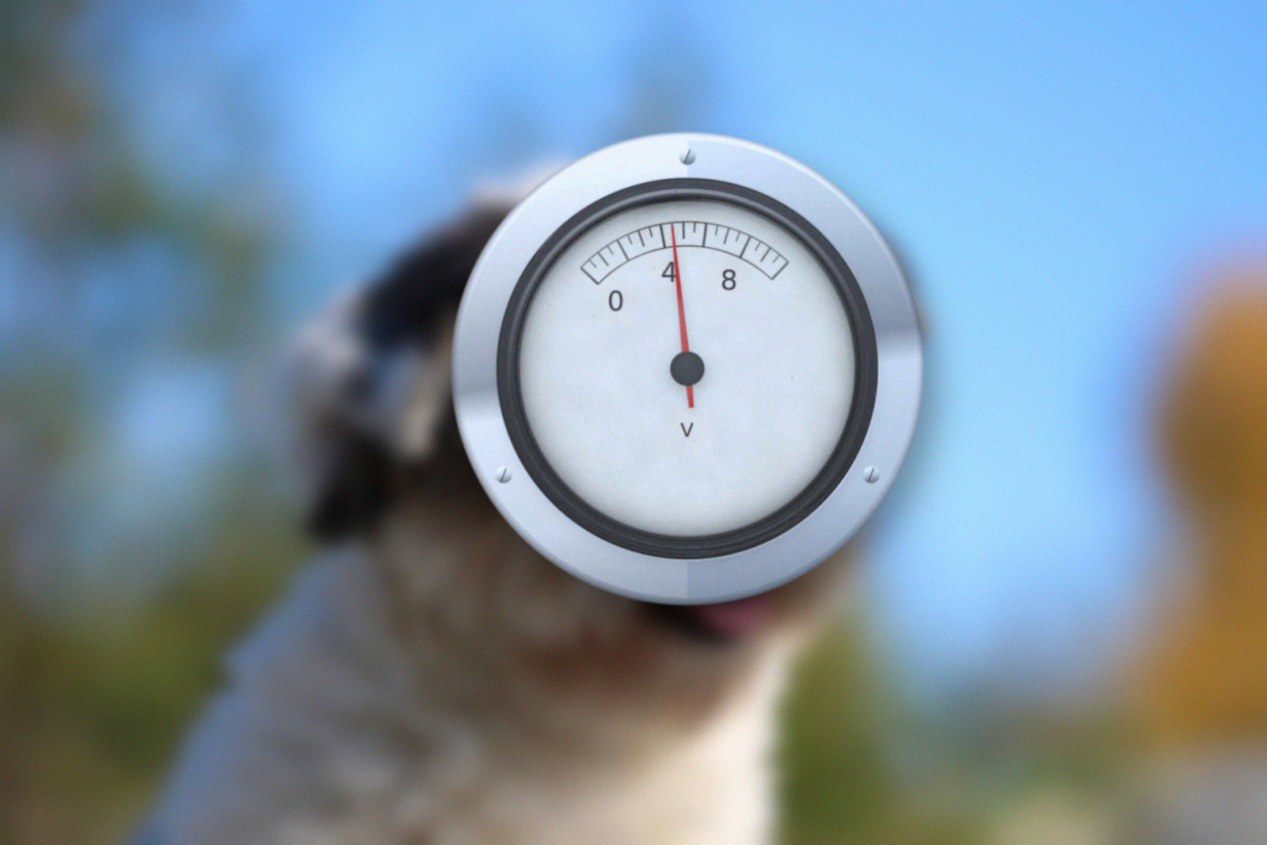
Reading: 4.5 V
